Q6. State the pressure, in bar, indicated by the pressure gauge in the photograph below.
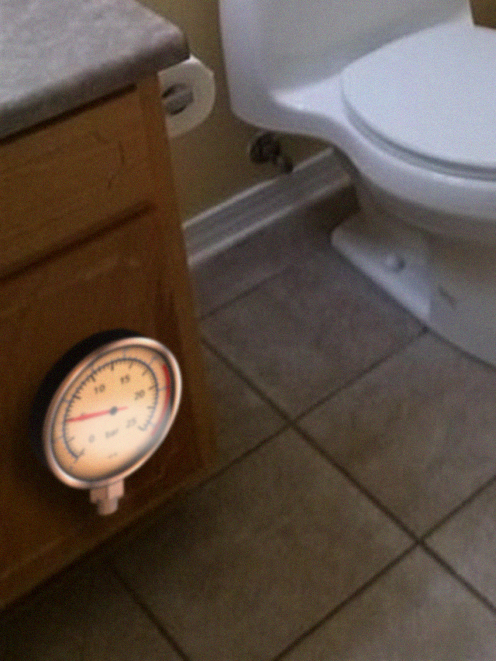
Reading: 5 bar
